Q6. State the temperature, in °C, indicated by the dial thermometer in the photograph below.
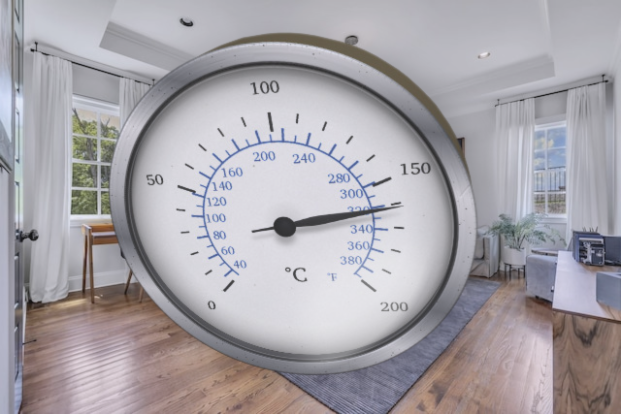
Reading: 160 °C
